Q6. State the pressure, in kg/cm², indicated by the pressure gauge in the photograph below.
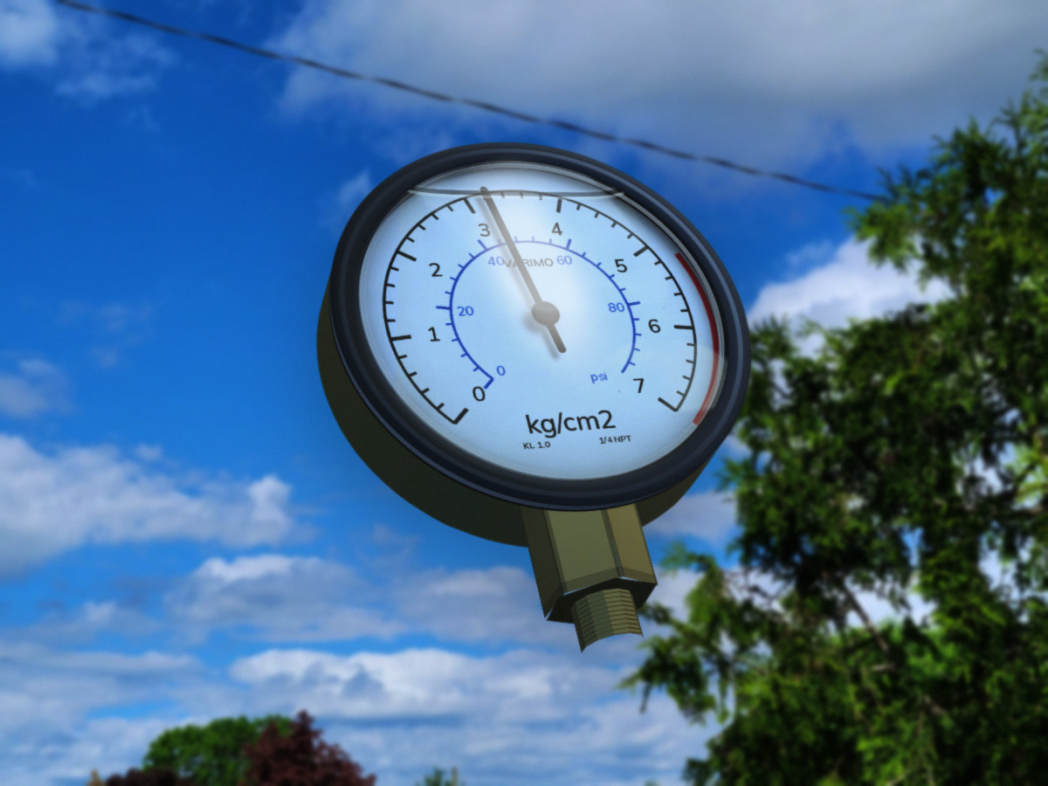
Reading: 3.2 kg/cm²
